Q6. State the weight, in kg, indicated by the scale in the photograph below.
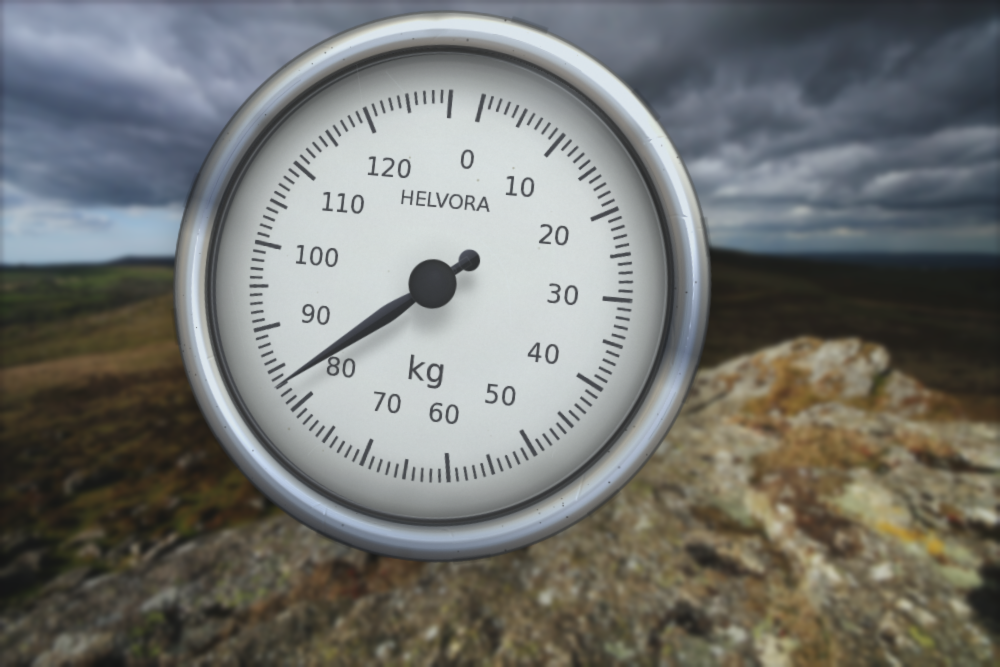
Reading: 83 kg
